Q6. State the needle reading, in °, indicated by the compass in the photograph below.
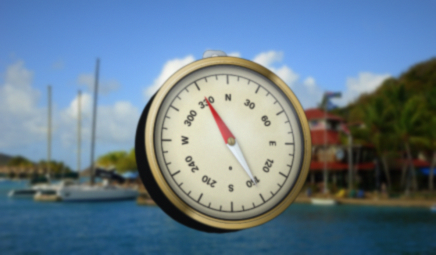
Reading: 330 °
